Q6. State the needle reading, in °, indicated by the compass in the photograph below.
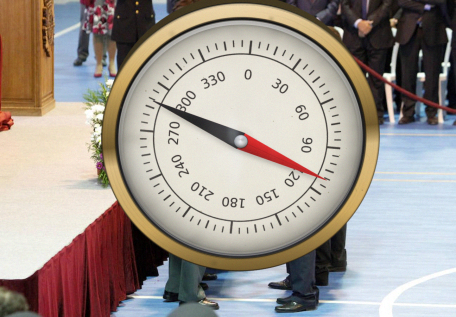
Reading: 110 °
